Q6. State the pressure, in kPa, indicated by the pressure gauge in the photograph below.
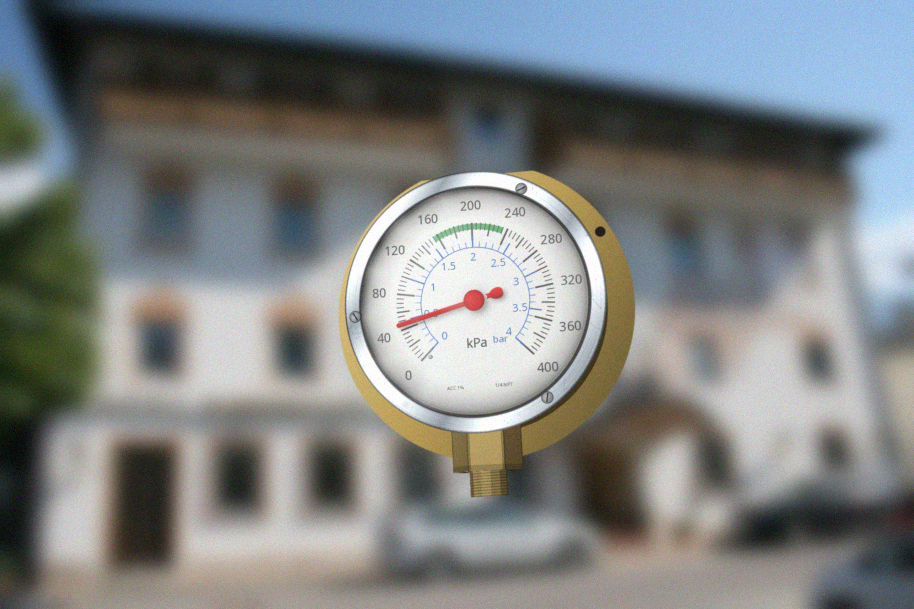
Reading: 45 kPa
